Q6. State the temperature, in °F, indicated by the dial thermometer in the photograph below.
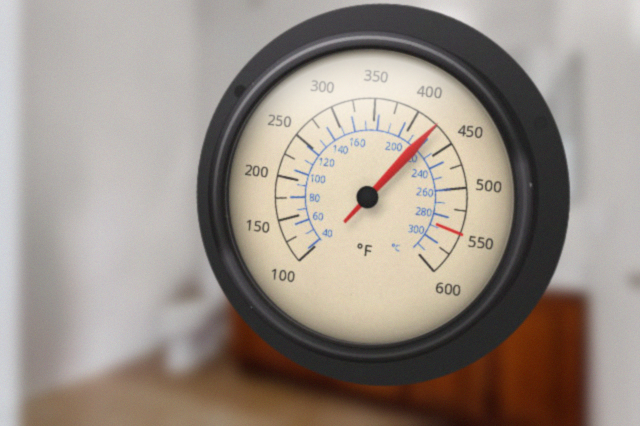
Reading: 425 °F
